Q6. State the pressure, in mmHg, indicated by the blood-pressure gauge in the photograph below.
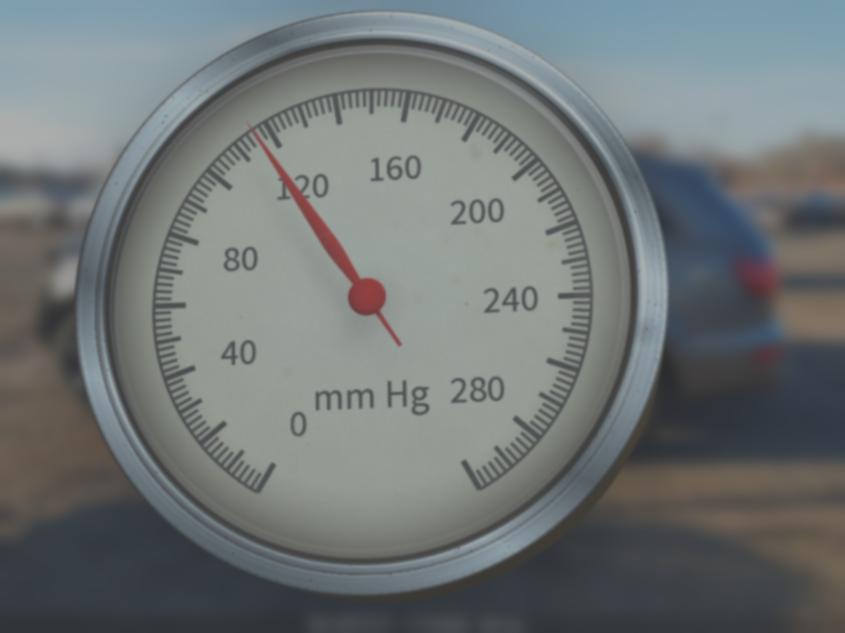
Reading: 116 mmHg
